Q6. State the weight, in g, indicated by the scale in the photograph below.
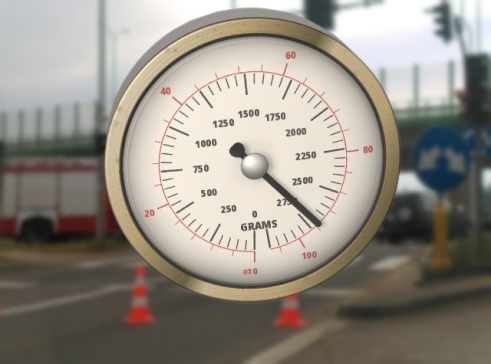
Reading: 2700 g
